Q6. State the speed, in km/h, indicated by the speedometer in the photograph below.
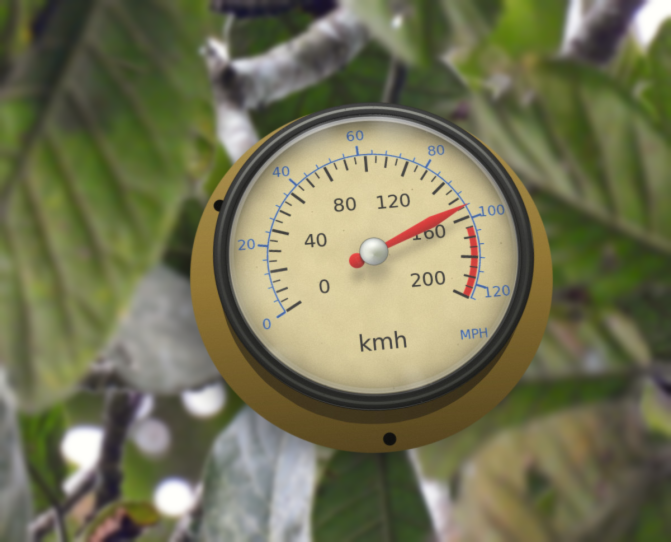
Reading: 155 km/h
